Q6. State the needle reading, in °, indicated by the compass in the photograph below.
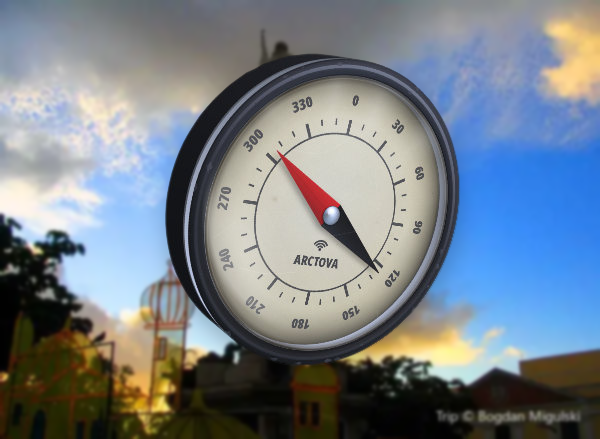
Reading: 305 °
